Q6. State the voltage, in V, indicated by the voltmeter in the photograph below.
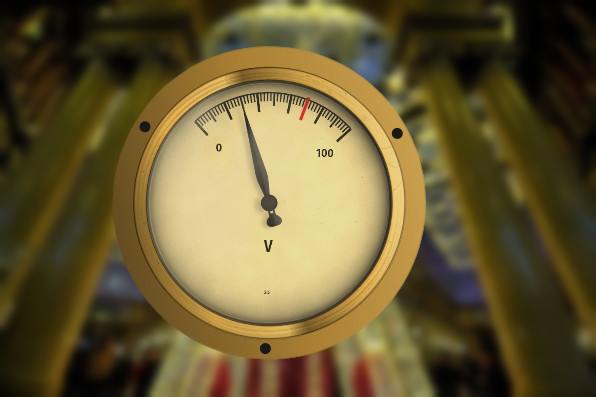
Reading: 30 V
